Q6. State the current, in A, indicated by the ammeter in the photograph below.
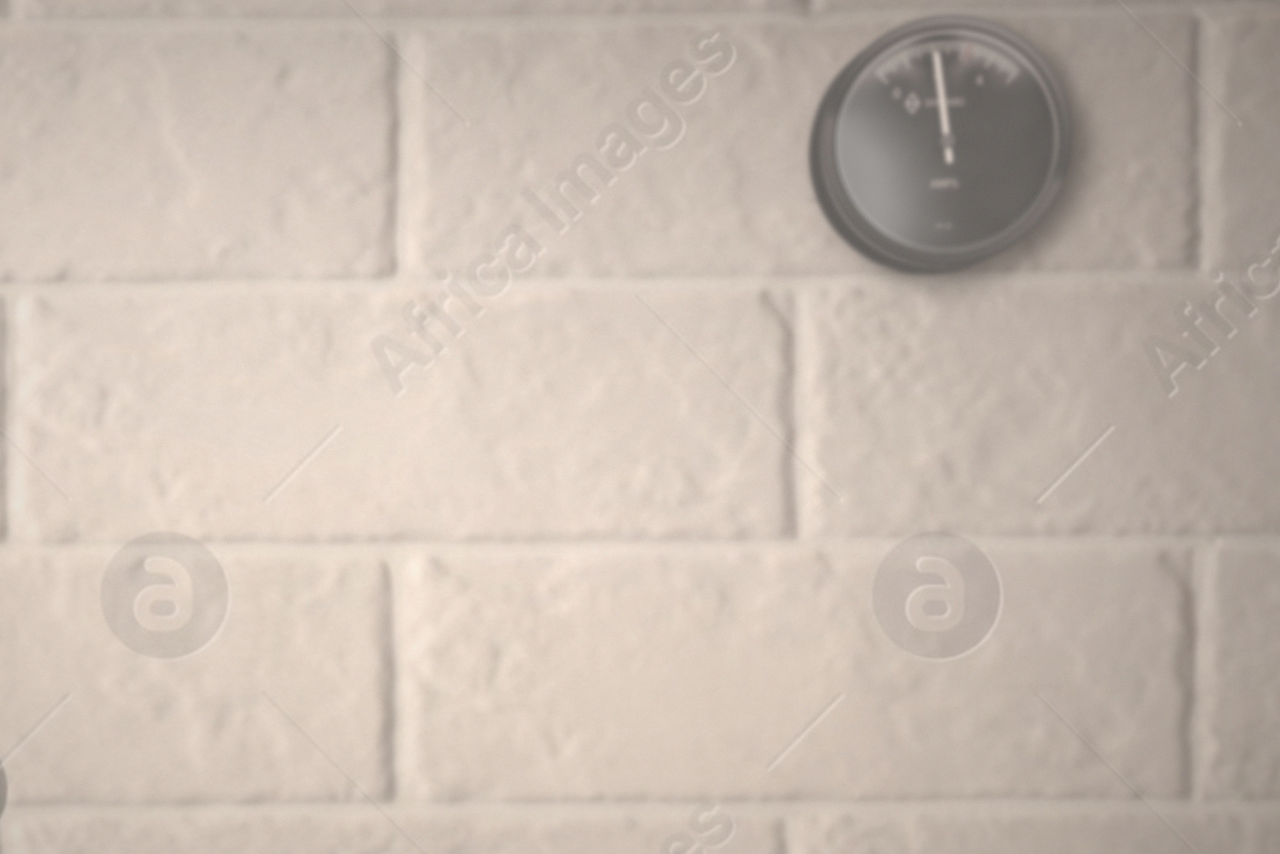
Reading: 2 A
